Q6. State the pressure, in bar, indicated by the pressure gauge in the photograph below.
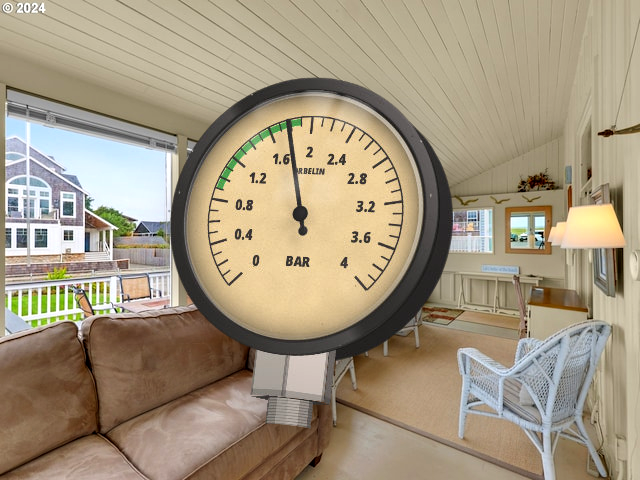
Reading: 1.8 bar
